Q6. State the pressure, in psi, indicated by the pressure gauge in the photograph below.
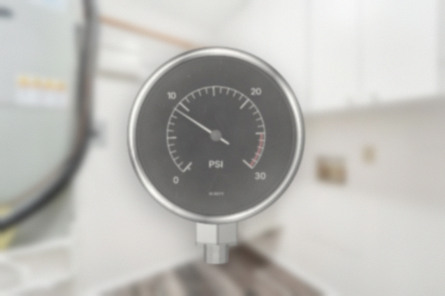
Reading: 9 psi
